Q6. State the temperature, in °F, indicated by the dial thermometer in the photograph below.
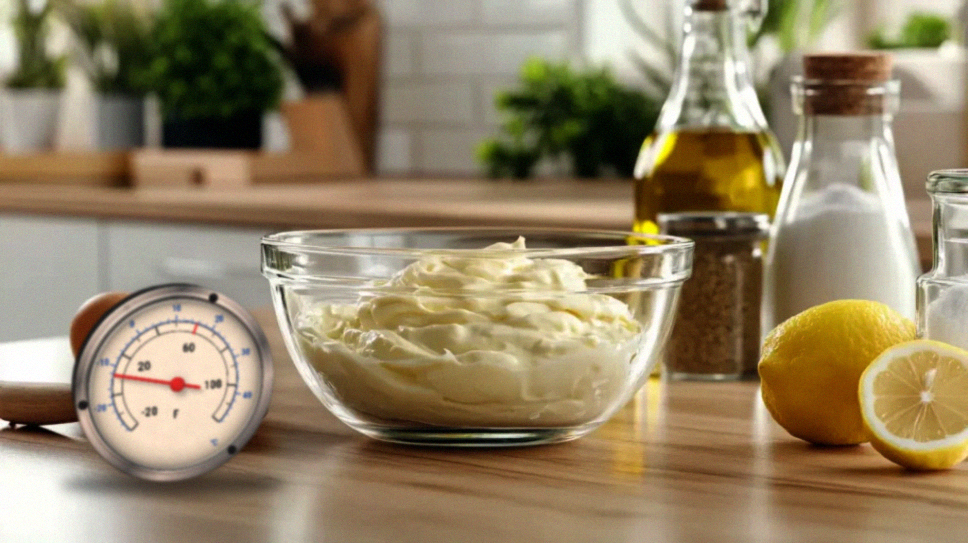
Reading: 10 °F
